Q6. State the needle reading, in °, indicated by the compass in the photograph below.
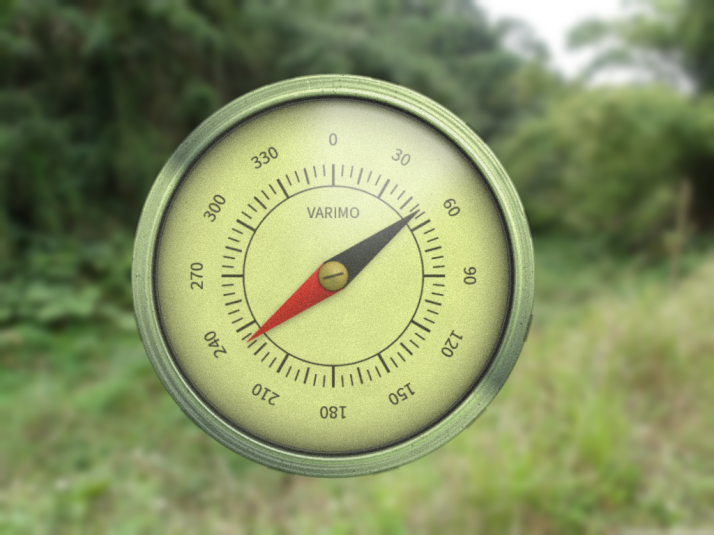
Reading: 232.5 °
